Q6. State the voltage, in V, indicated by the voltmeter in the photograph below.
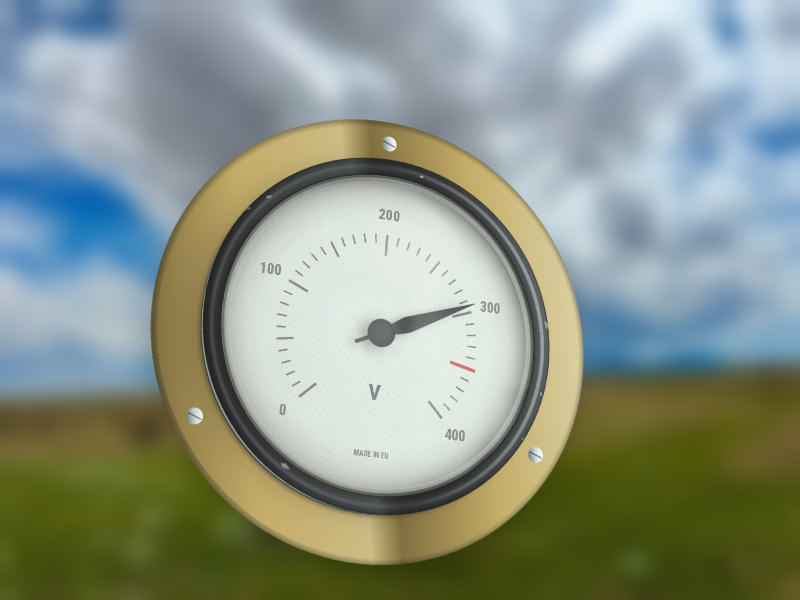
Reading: 295 V
